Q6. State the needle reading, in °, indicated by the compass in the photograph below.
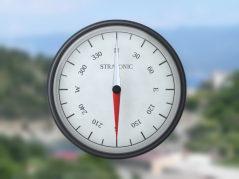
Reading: 180 °
